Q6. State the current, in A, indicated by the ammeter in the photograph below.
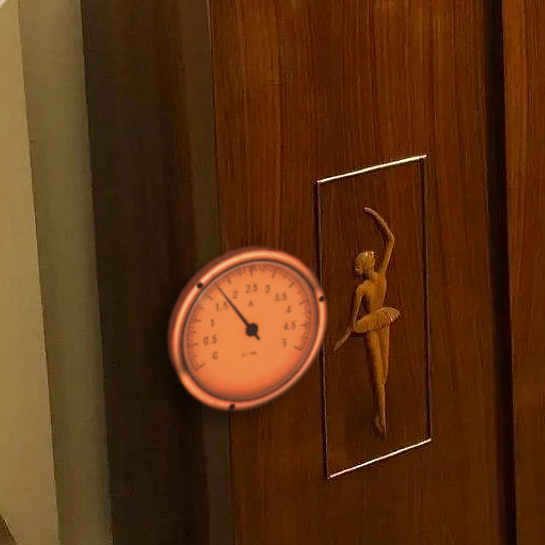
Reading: 1.75 A
